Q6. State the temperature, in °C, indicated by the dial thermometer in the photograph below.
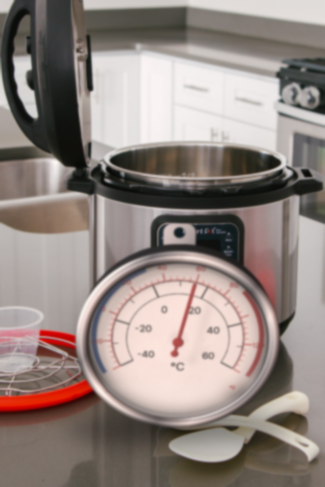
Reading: 15 °C
